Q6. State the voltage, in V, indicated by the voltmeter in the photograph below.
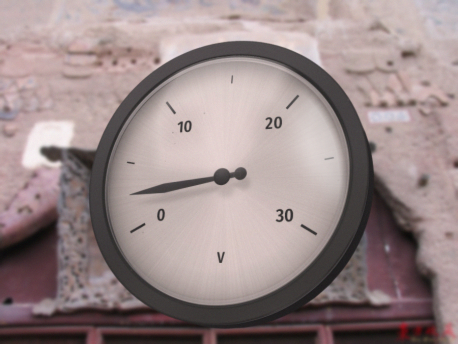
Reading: 2.5 V
